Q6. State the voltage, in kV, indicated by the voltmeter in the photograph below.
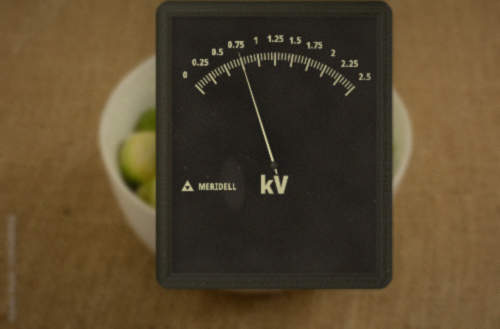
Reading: 0.75 kV
